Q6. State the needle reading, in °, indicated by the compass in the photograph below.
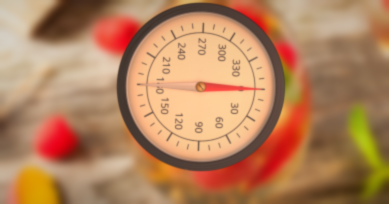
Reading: 0 °
